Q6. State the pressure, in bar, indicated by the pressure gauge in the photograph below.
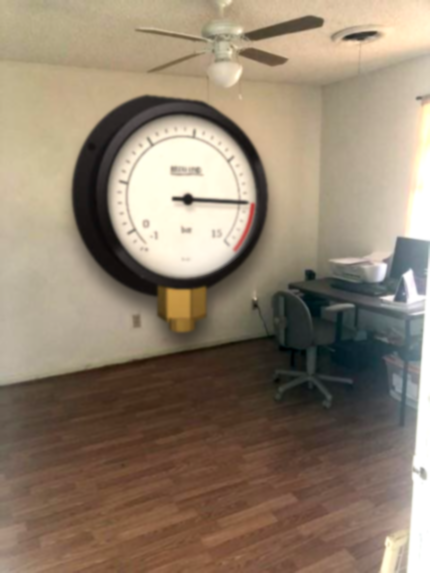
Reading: 12.5 bar
